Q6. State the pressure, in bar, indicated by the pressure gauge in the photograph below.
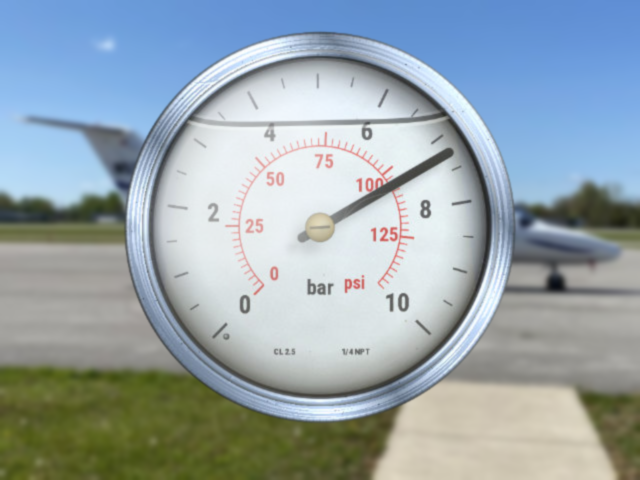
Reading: 7.25 bar
